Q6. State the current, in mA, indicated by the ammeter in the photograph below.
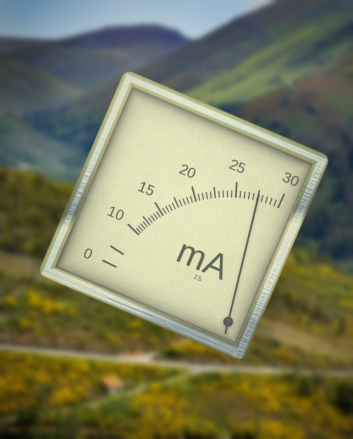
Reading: 27.5 mA
